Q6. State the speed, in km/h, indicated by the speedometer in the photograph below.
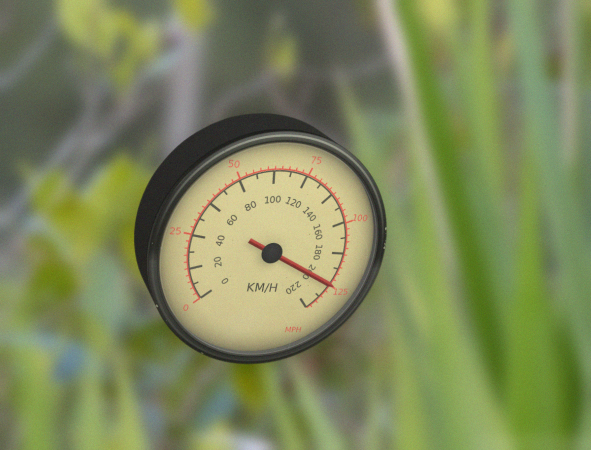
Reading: 200 km/h
